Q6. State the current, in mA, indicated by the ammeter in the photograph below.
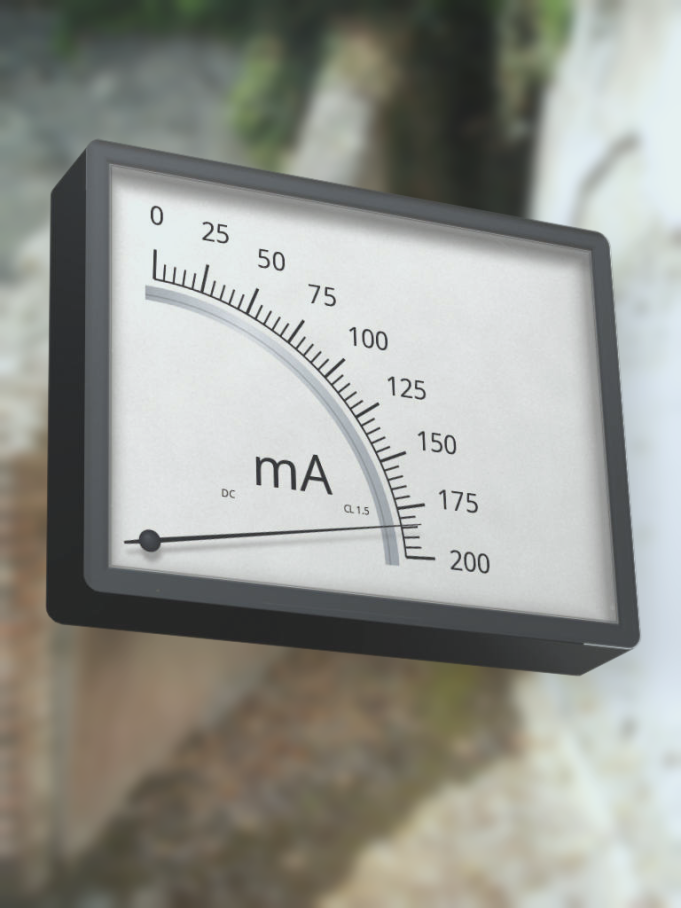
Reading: 185 mA
